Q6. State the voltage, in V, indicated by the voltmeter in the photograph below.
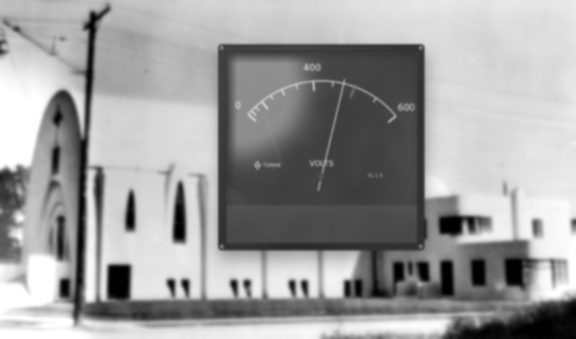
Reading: 475 V
